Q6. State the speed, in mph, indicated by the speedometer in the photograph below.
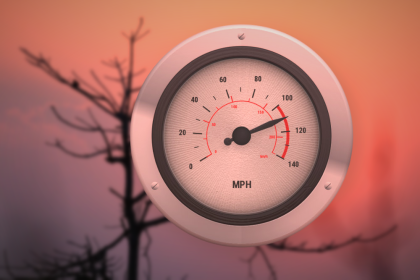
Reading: 110 mph
